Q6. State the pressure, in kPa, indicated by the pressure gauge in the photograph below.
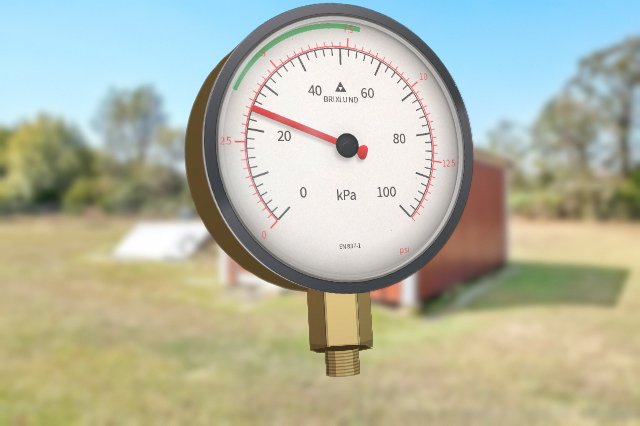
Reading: 24 kPa
